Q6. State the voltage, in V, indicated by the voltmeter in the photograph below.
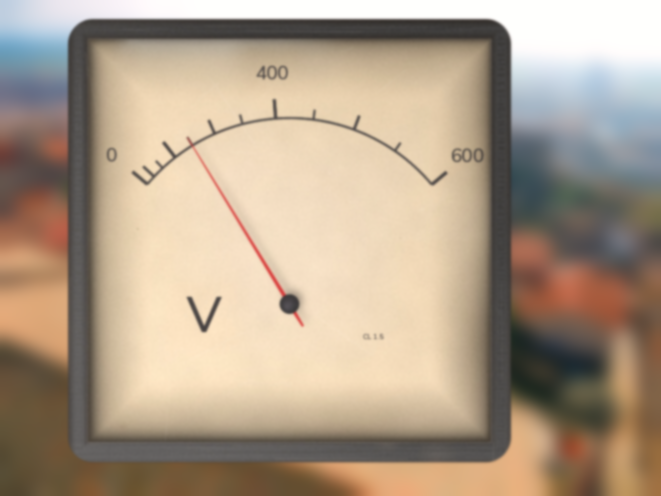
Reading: 250 V
